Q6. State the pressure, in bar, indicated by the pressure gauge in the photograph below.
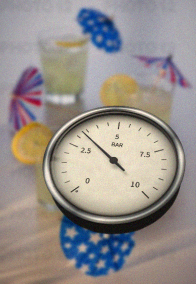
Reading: 3.25 bar
